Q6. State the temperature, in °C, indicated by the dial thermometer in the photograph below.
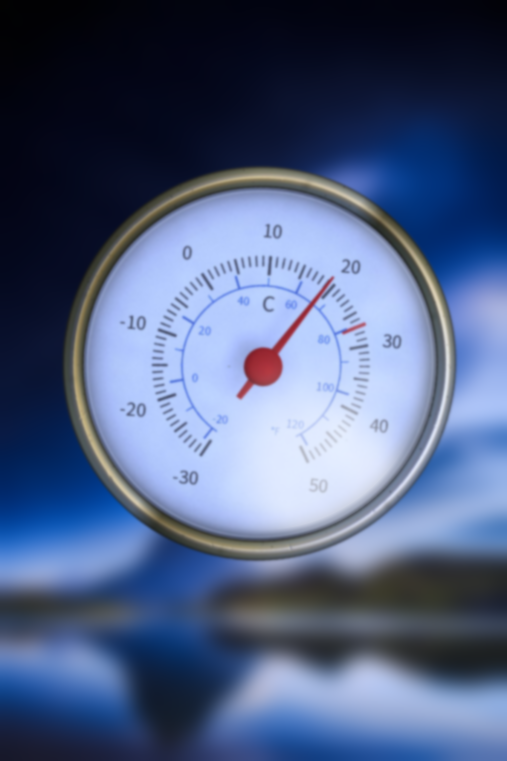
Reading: 19 °C
